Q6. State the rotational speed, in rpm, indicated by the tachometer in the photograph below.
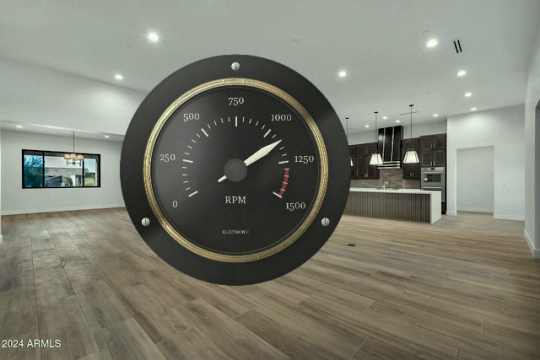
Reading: 1100 rpm
